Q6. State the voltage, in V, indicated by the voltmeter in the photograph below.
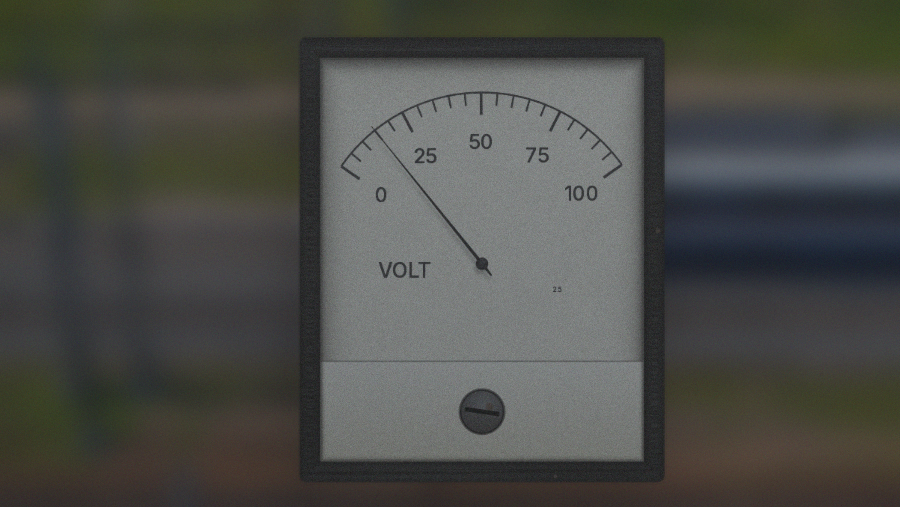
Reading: 15 V
